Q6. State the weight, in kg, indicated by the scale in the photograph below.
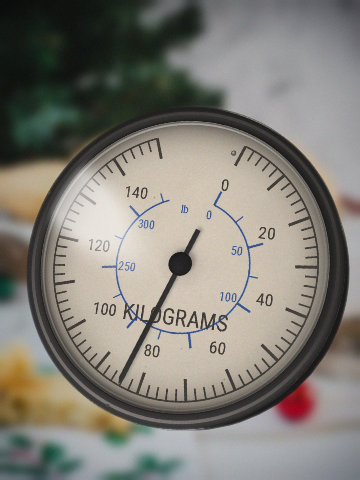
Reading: 84 kg
